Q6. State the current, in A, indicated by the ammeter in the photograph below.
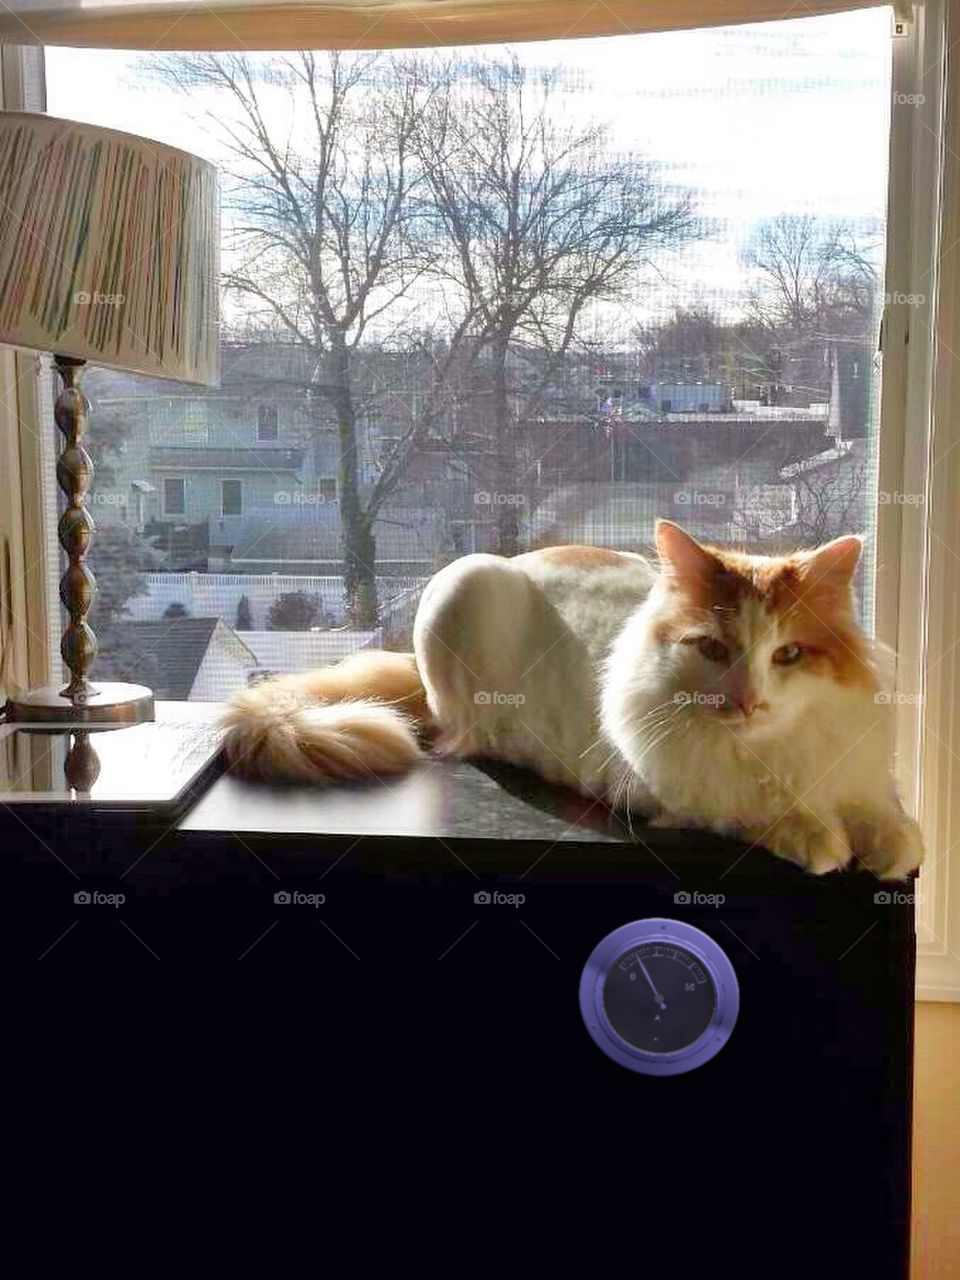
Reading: 10 A
